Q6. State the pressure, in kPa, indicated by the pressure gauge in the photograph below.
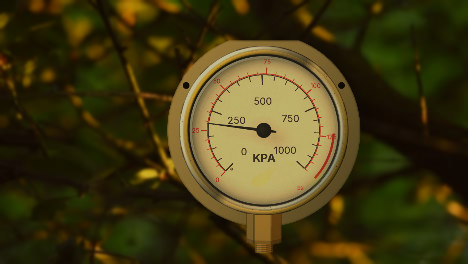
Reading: 200 kPa
